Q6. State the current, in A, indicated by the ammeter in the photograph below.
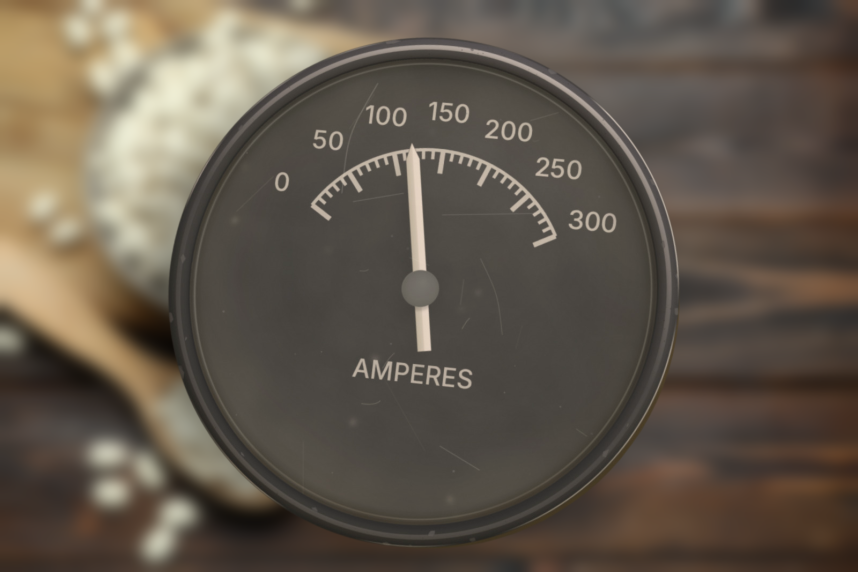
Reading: 120 A
